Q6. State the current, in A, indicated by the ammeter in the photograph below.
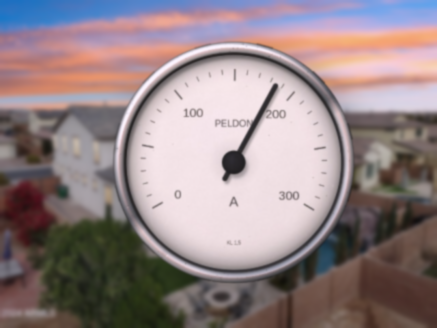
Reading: 185 A
